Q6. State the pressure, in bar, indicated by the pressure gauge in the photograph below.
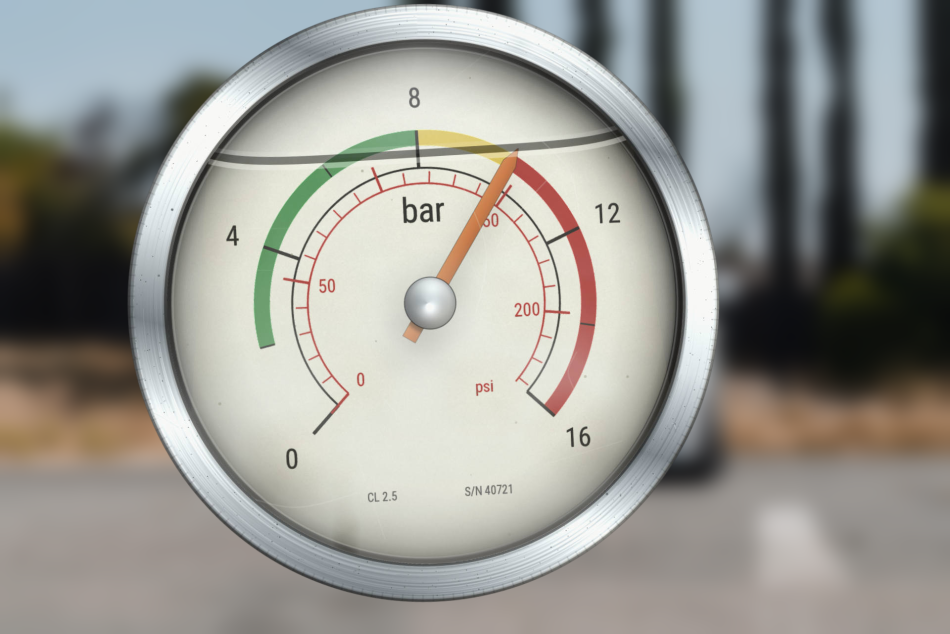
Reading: 10 bar
